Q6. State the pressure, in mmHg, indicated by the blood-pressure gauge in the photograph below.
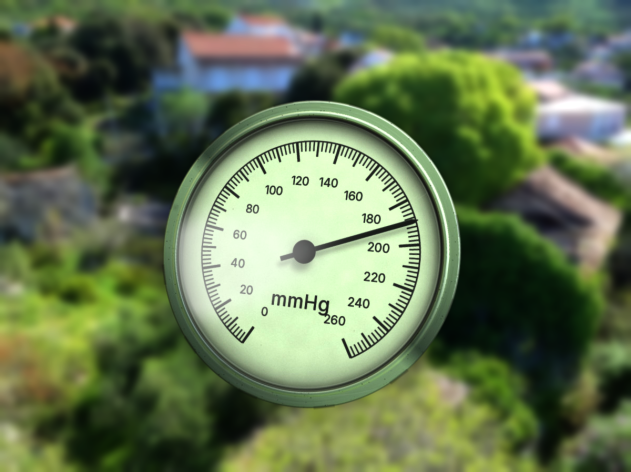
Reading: 190 mmHg
